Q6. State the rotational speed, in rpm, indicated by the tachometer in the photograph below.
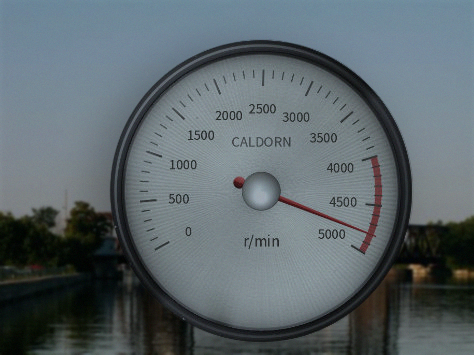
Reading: 4800 rpm
